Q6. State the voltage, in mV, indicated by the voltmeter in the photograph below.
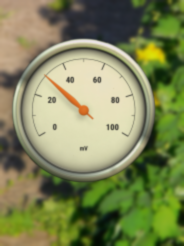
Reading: 30 mV
